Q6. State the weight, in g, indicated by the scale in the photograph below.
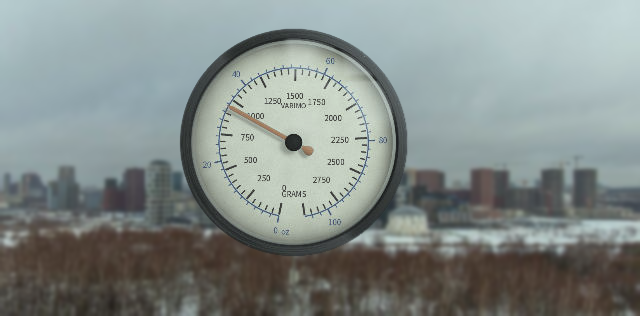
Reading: 950 g
